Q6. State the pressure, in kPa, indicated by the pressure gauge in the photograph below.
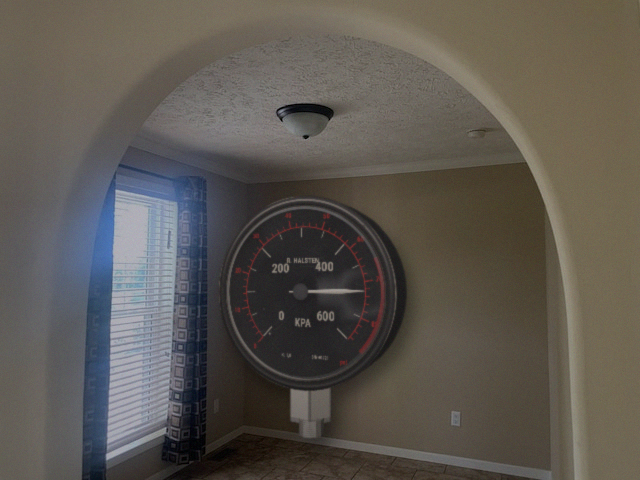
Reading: 500 kPa
